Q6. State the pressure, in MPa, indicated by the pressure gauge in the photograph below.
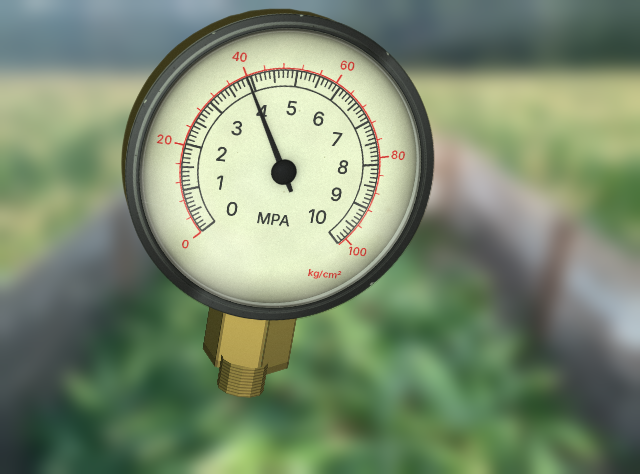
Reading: 3.9 MPa
